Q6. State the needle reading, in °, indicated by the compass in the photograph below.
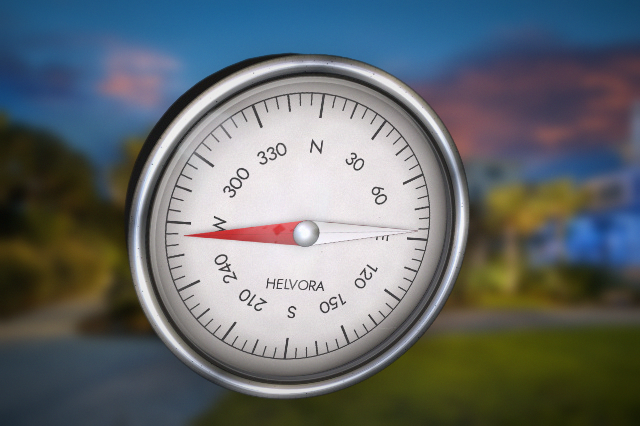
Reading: 265 °
